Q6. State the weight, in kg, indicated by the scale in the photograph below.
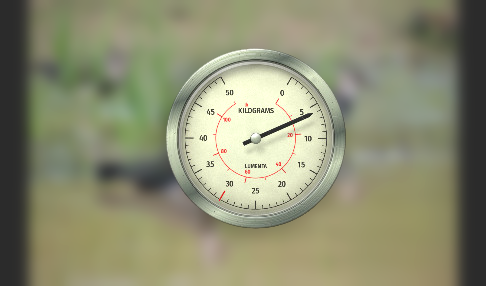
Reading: 6 kg
